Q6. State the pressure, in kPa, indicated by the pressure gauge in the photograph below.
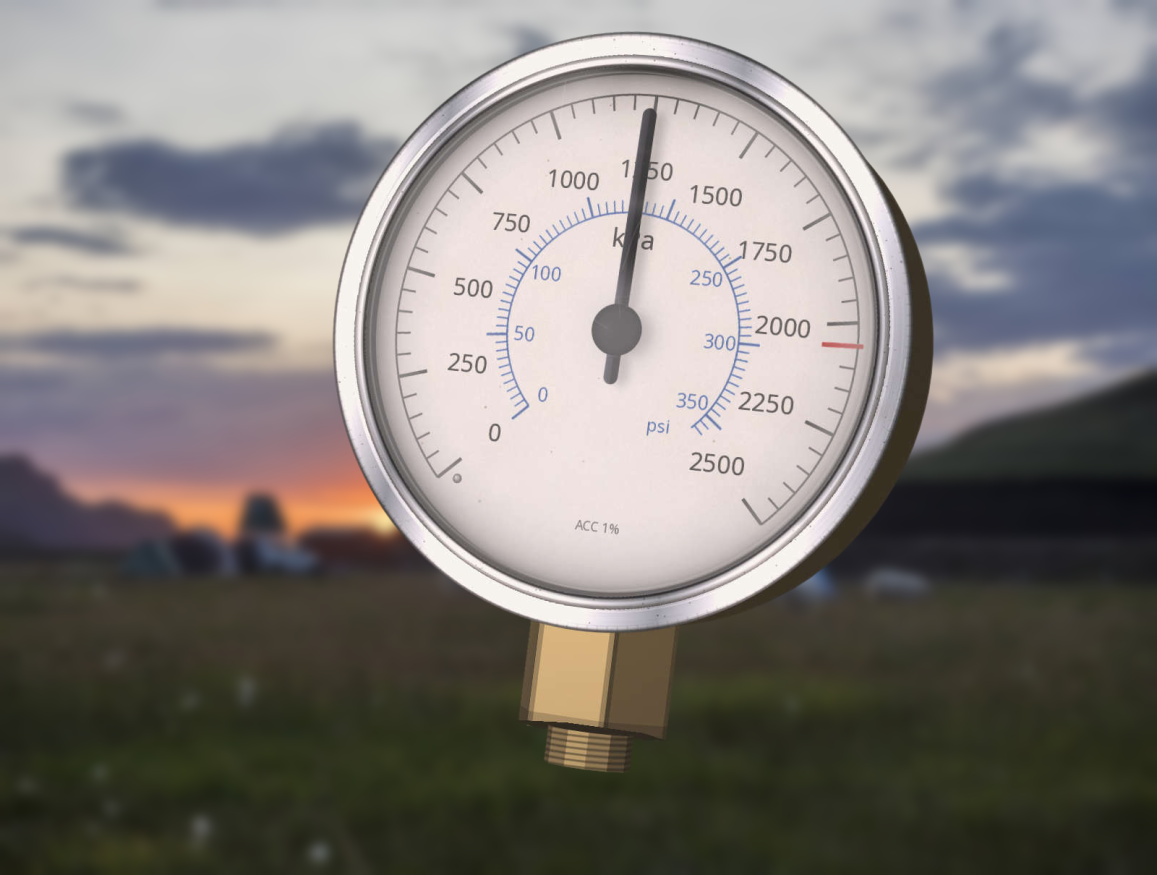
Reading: 1250 kPa
